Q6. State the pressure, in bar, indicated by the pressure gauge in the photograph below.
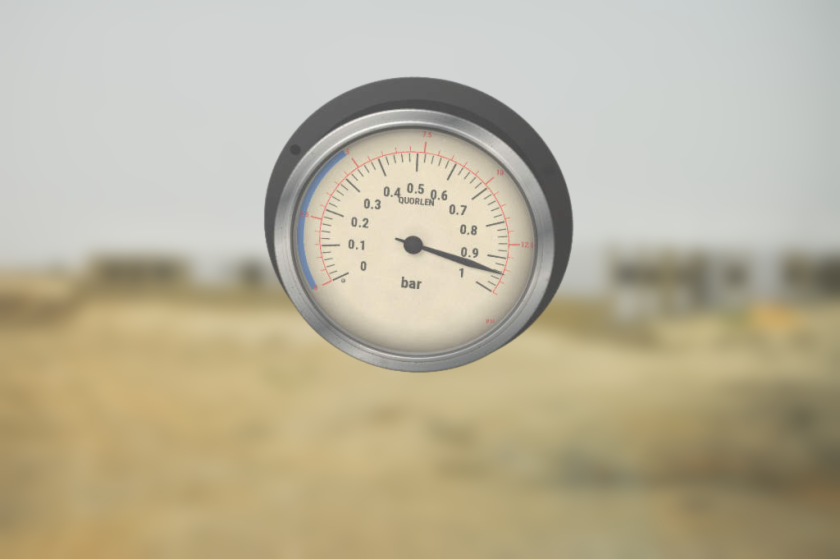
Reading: 0.94 bar
